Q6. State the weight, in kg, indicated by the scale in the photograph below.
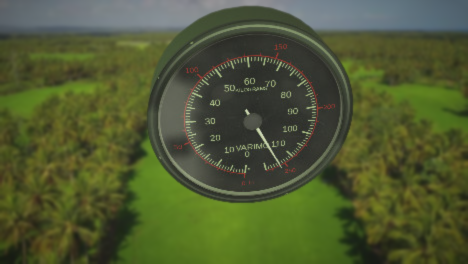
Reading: 115 kg
